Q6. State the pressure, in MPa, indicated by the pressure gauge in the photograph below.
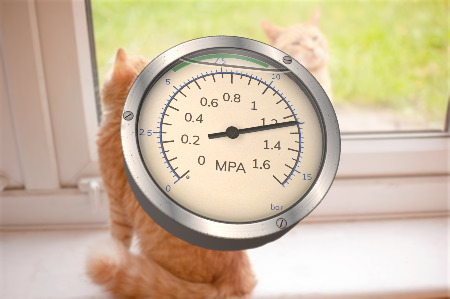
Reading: 1.25 MPa
